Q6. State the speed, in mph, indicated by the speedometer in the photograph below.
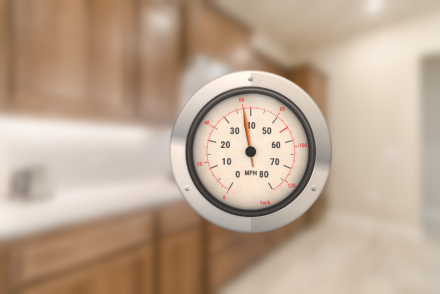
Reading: 37.5 mph
